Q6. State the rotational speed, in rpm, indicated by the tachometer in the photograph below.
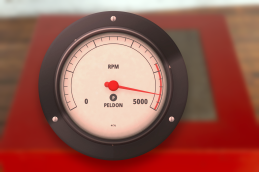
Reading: 4600 rpm
